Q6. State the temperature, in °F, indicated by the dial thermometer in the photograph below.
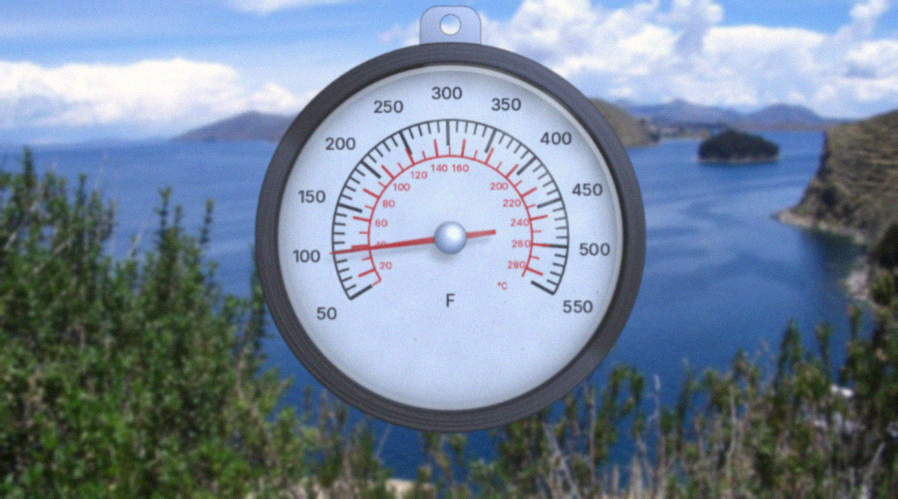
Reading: 100 °F
